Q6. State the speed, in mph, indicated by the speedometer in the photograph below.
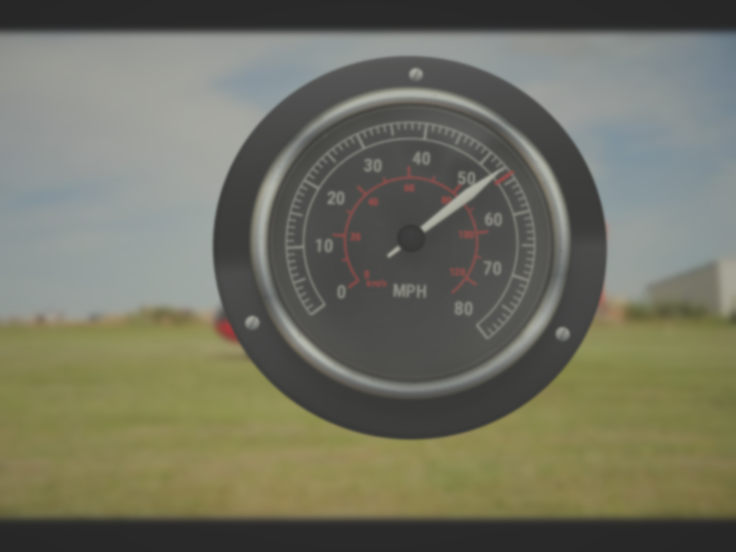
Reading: 53 mph
